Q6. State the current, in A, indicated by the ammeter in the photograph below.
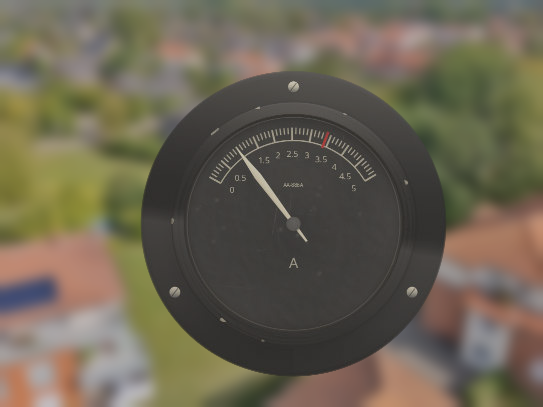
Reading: 1 A
